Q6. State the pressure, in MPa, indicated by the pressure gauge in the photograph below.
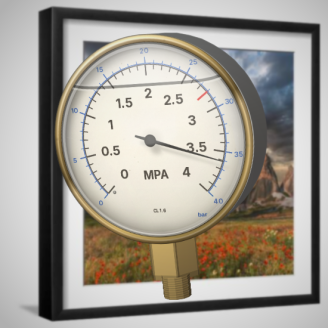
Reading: 3.6 MPa
